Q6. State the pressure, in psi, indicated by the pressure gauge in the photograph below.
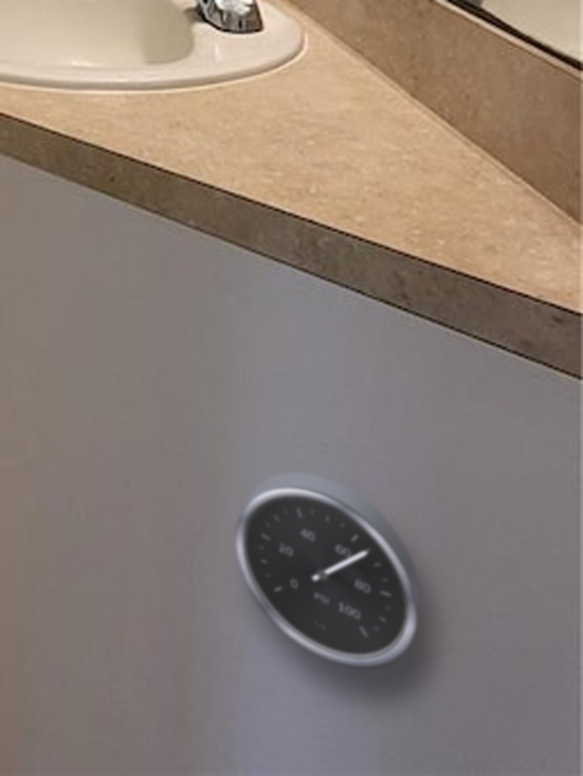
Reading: 65 psi
